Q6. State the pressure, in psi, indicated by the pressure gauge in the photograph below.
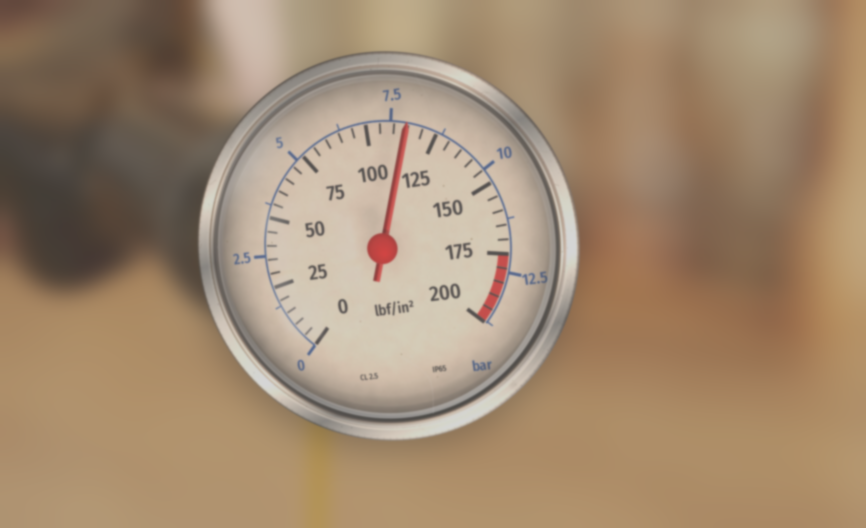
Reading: 115 psi
